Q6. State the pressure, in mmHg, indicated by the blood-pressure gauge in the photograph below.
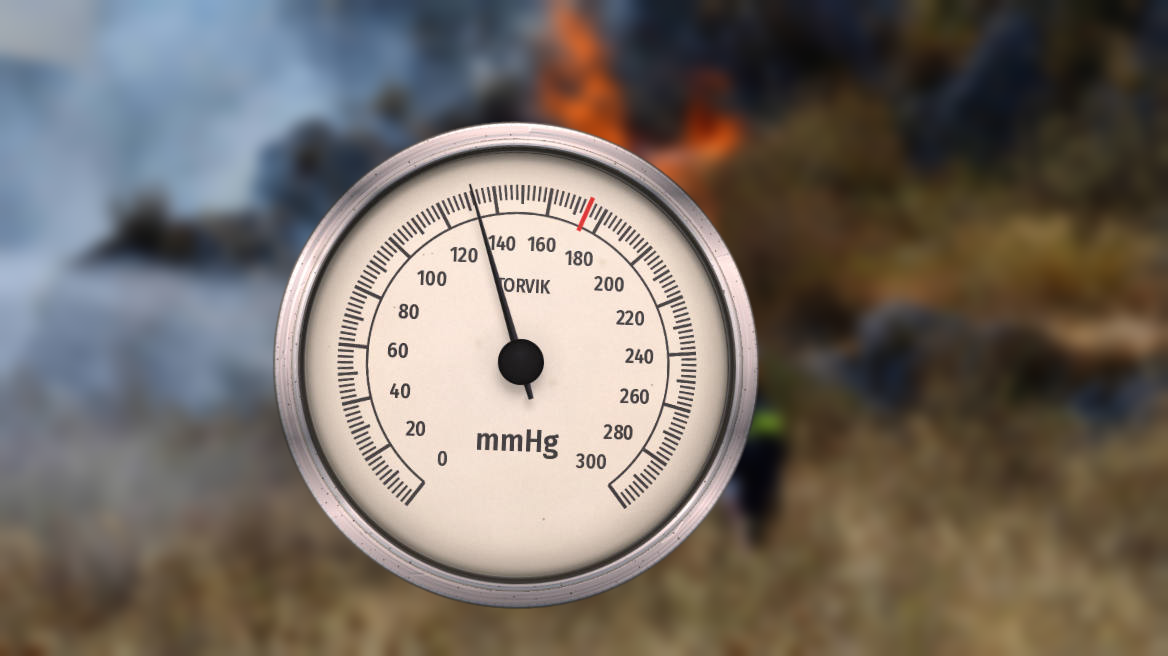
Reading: 132 mmHg
